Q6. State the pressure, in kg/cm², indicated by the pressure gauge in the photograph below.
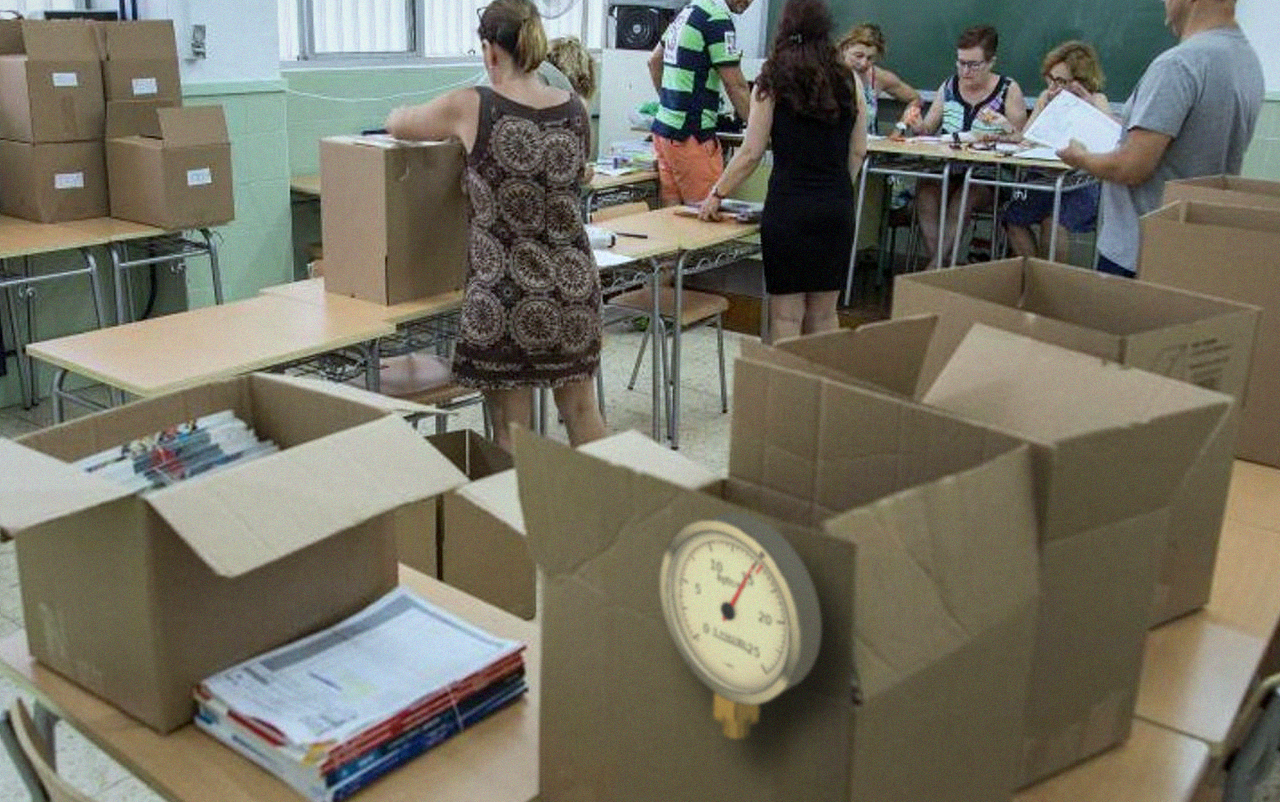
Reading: 15 kg/cm²
